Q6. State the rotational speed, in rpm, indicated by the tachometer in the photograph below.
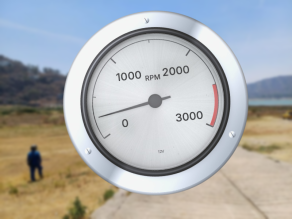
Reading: 250 rpm
